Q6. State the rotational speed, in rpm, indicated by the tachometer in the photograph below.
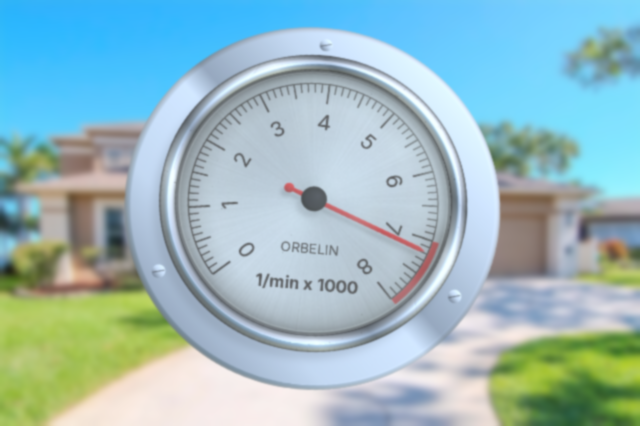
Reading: 7200 rpm
